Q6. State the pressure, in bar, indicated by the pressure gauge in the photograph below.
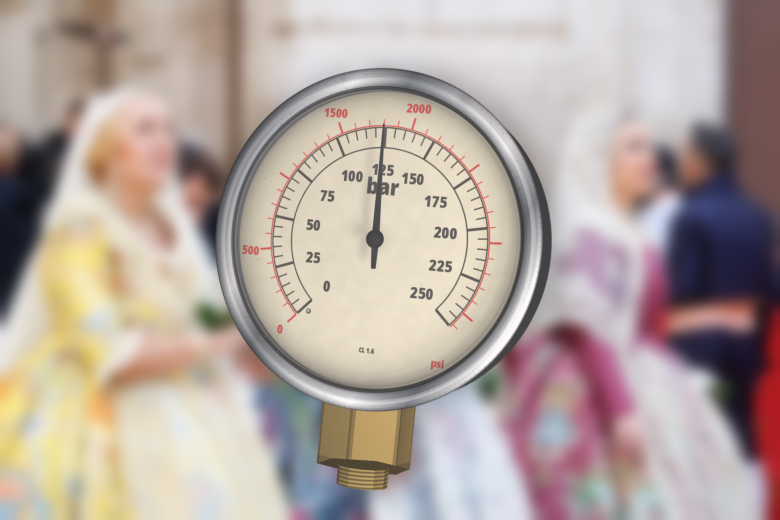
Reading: 125 bar
